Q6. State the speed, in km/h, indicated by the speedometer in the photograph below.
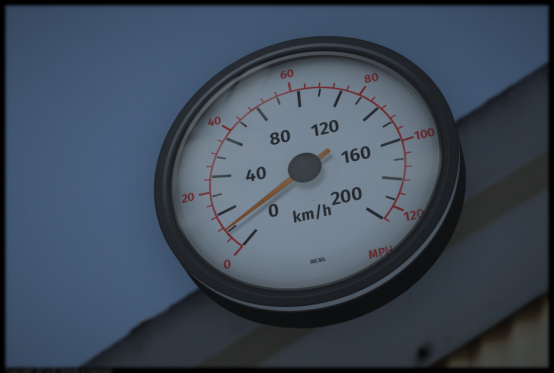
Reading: 10 km/h
